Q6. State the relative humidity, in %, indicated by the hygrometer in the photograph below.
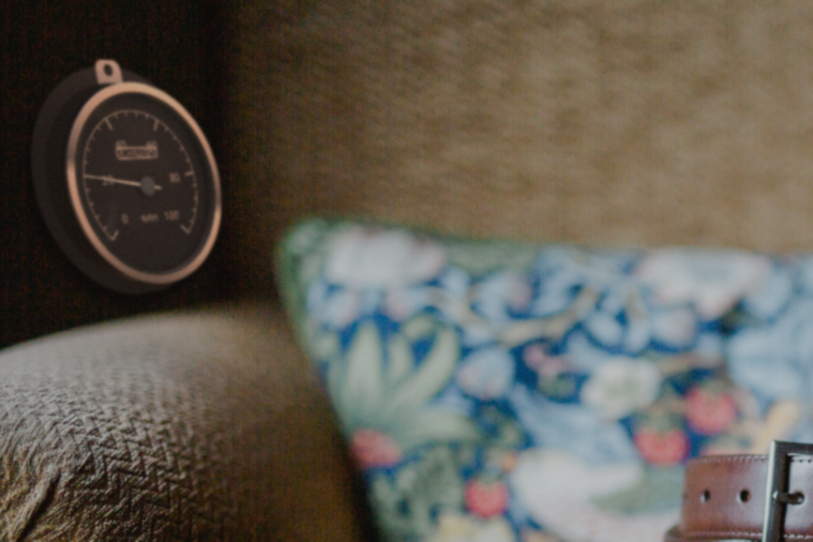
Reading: 20 %
